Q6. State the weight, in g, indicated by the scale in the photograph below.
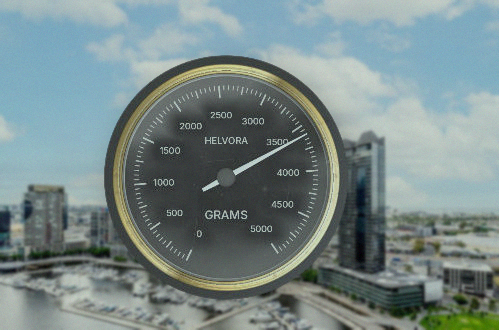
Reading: 3600 g
